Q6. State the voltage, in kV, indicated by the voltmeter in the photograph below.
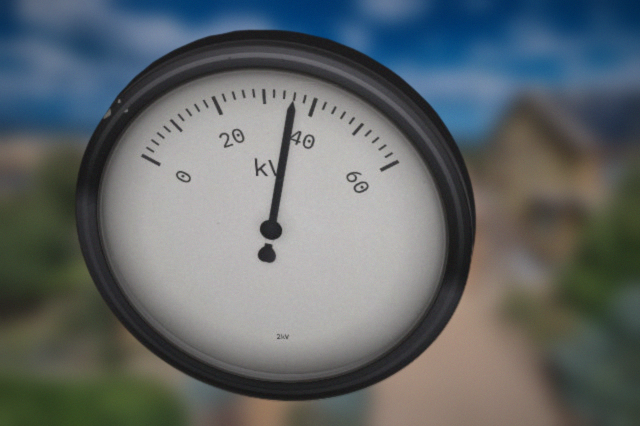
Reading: 36 kV
